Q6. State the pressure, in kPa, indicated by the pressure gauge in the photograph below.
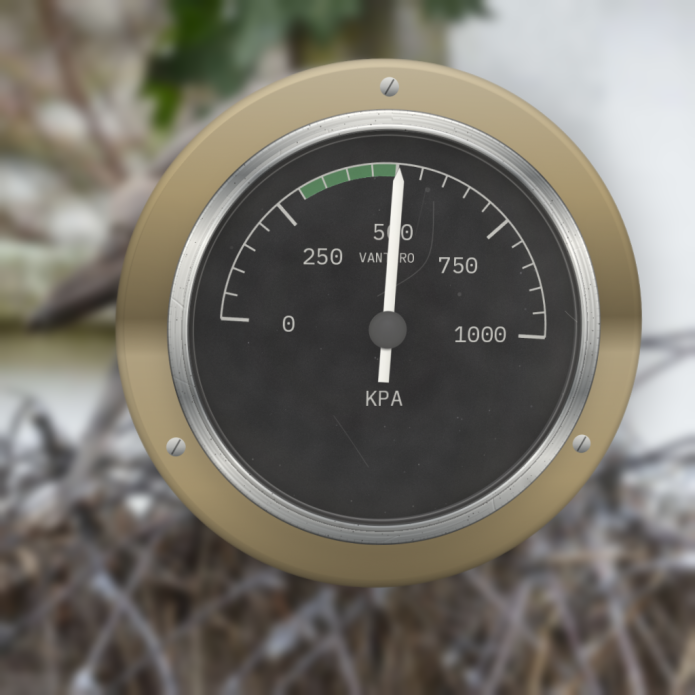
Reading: 500 kPa
